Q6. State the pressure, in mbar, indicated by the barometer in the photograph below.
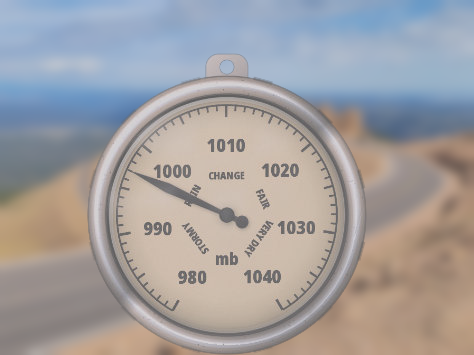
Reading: 997 mbar
